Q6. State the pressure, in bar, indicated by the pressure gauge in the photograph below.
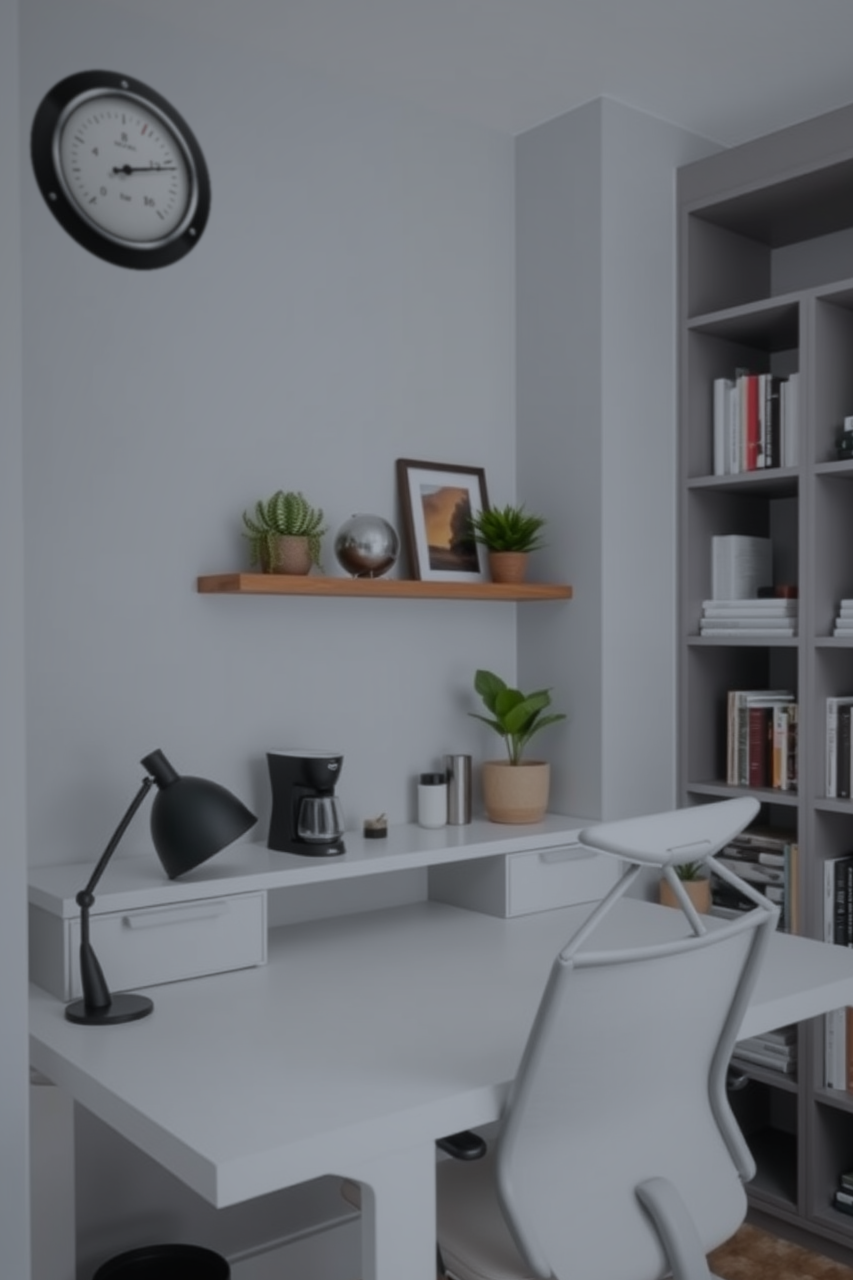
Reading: 12.5 bar
